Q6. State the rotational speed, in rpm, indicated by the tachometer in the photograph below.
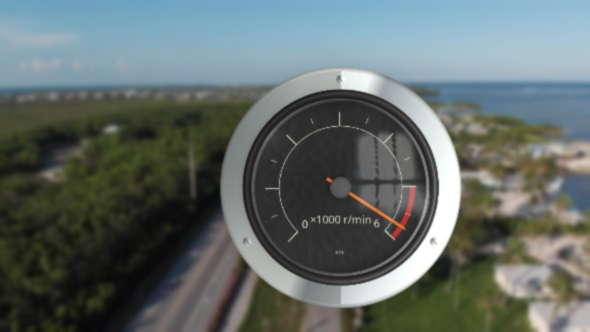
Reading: 5750 rpm
